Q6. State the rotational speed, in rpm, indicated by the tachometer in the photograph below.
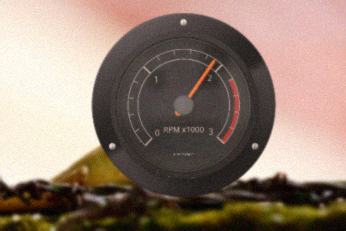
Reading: 1900 rpm
